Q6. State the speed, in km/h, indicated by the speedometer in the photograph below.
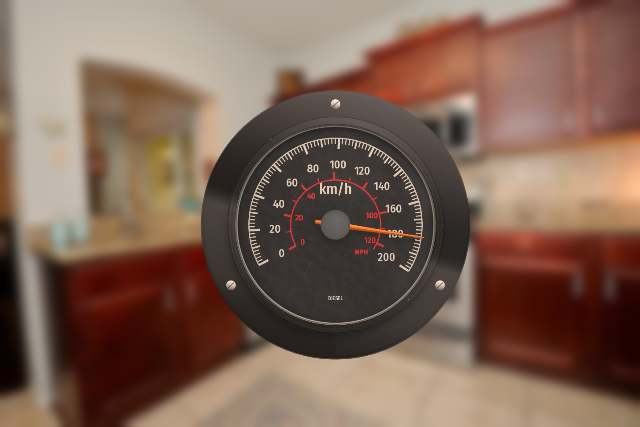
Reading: 180 km/h
